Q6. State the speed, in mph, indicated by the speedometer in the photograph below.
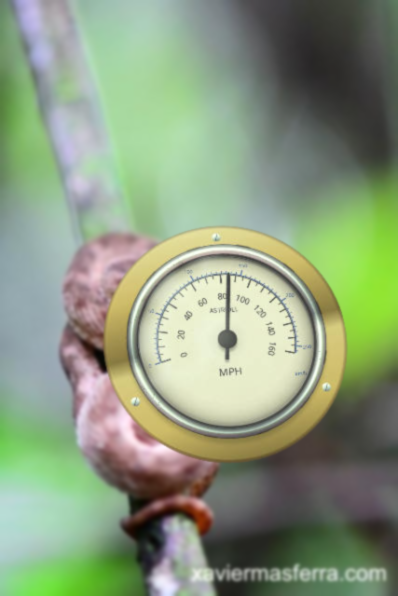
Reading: 85 mph
